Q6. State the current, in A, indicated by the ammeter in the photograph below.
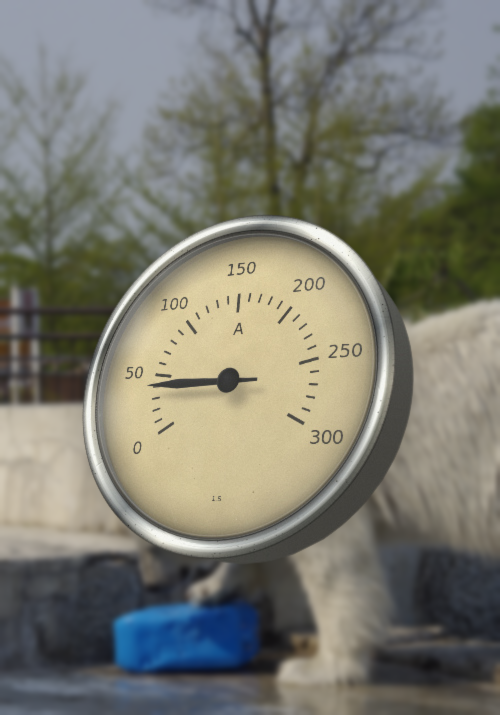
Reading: 40 A
